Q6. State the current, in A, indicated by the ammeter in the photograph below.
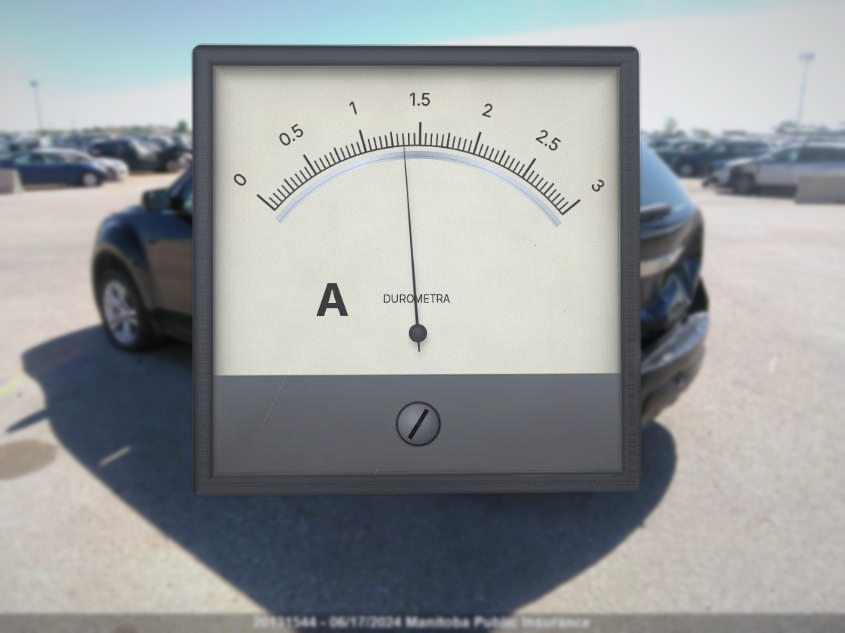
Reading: 1.35 A
